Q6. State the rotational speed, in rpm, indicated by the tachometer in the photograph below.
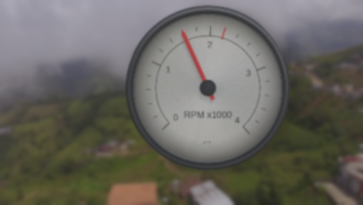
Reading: 1600 rpm
